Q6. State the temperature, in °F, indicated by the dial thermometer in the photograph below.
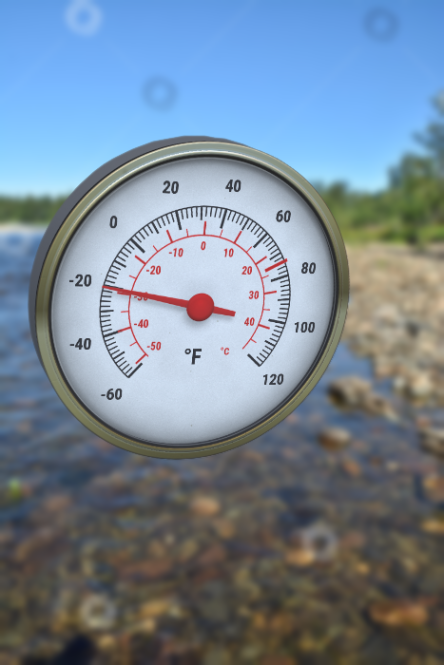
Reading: -20 °F
